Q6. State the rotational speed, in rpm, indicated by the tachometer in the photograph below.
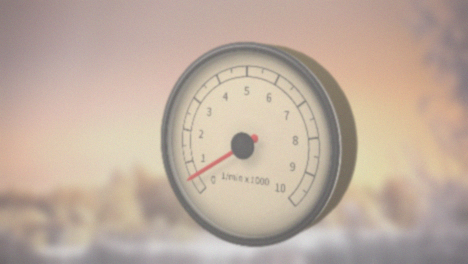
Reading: 500 rpm
